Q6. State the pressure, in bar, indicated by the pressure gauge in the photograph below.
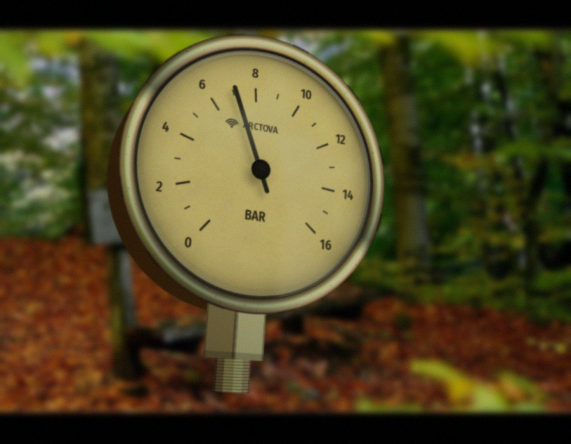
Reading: 7 bar
